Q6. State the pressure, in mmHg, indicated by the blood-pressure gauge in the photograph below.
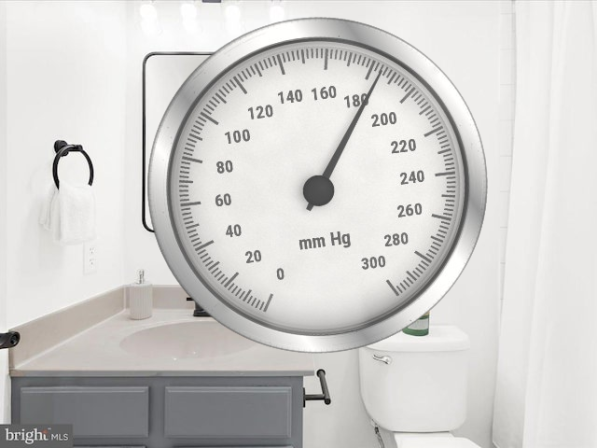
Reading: 184 mmHg
